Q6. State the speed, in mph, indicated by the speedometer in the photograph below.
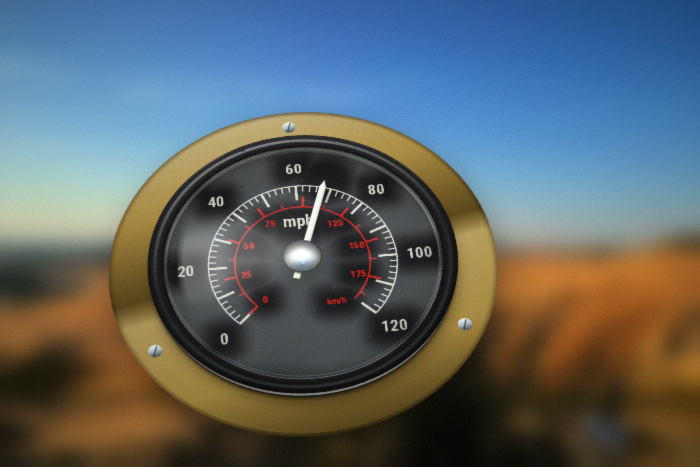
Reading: 68 mph
